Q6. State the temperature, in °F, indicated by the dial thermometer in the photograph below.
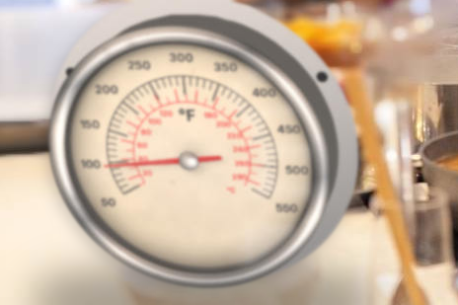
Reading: 100 °F
